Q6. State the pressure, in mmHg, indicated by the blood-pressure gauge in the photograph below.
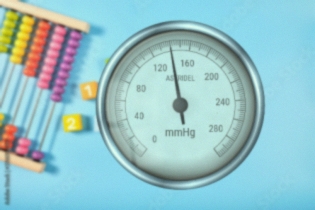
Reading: 140 mmHg
